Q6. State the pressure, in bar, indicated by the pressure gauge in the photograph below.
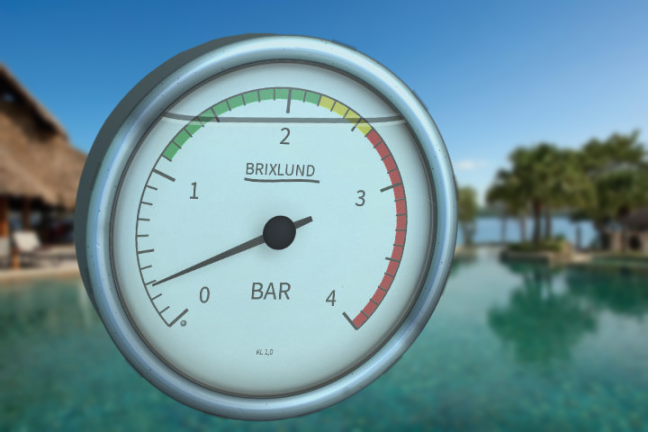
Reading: 0.3 bar
